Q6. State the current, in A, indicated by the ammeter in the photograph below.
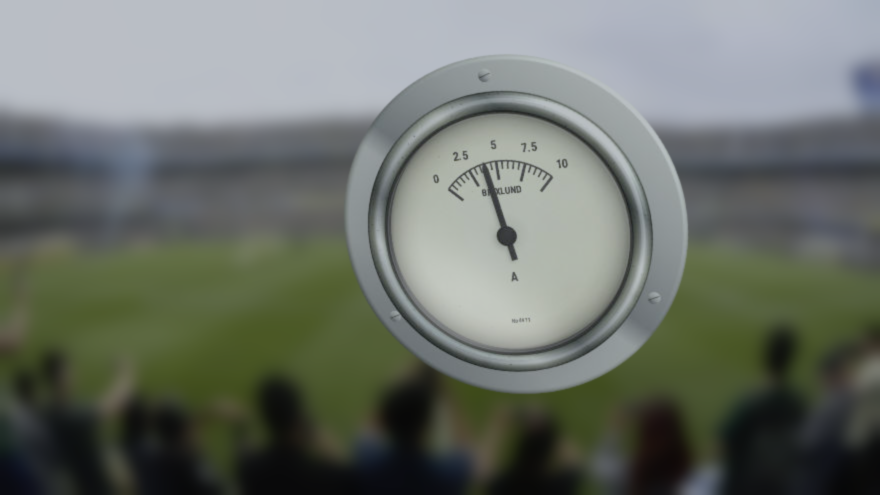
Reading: 4 A
